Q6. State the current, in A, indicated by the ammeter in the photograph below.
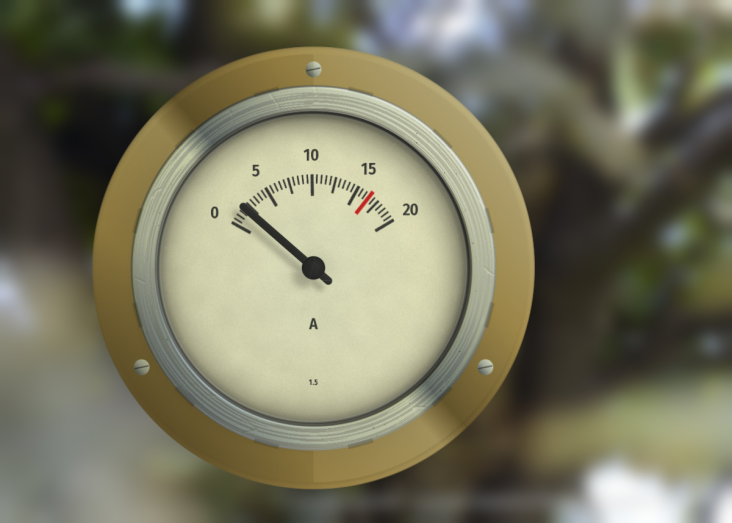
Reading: 2 A
